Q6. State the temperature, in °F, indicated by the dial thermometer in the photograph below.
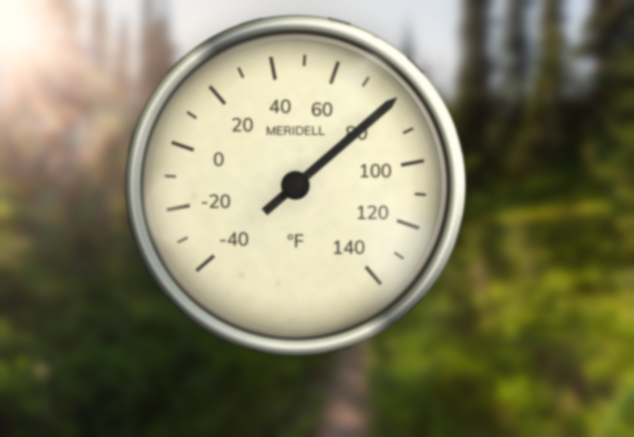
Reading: 80 °F
